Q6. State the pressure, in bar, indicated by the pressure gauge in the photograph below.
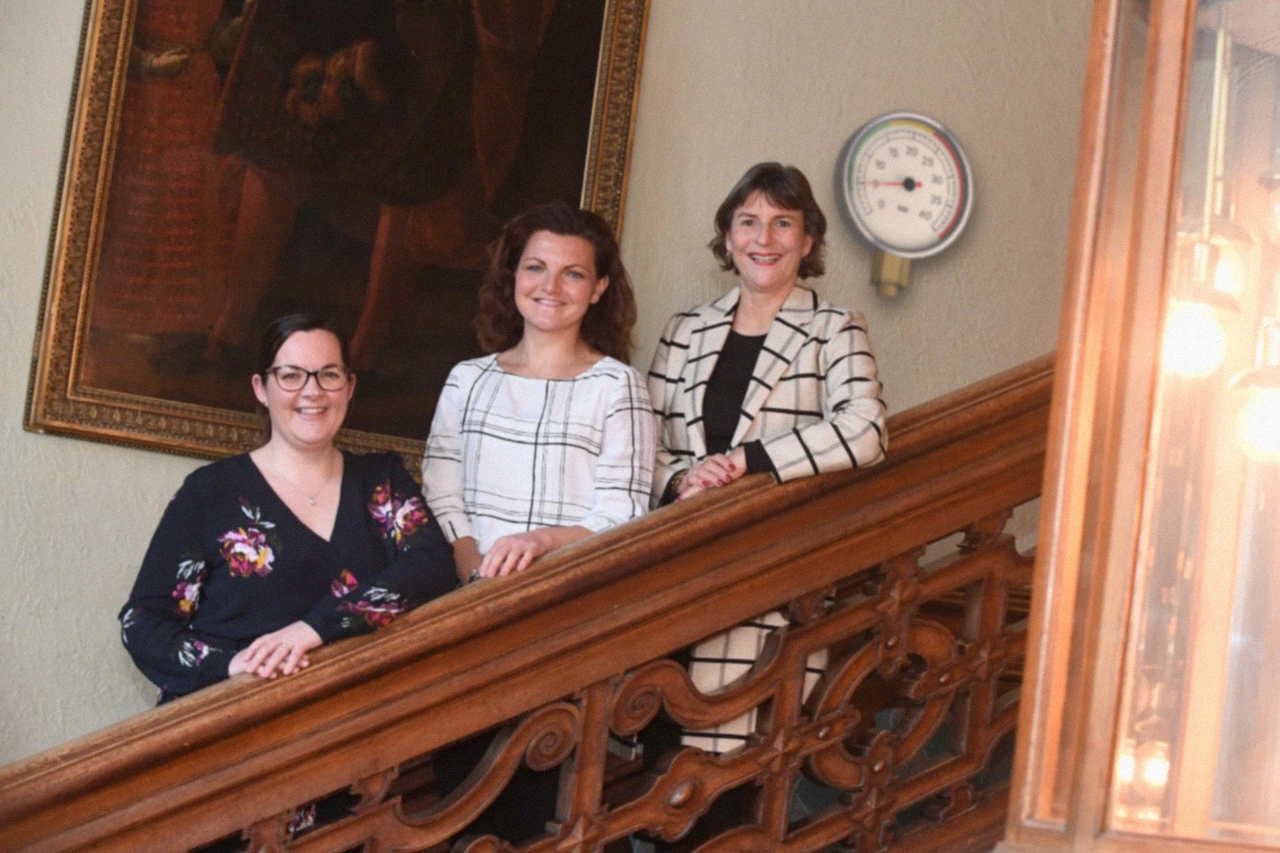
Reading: 5 bar
